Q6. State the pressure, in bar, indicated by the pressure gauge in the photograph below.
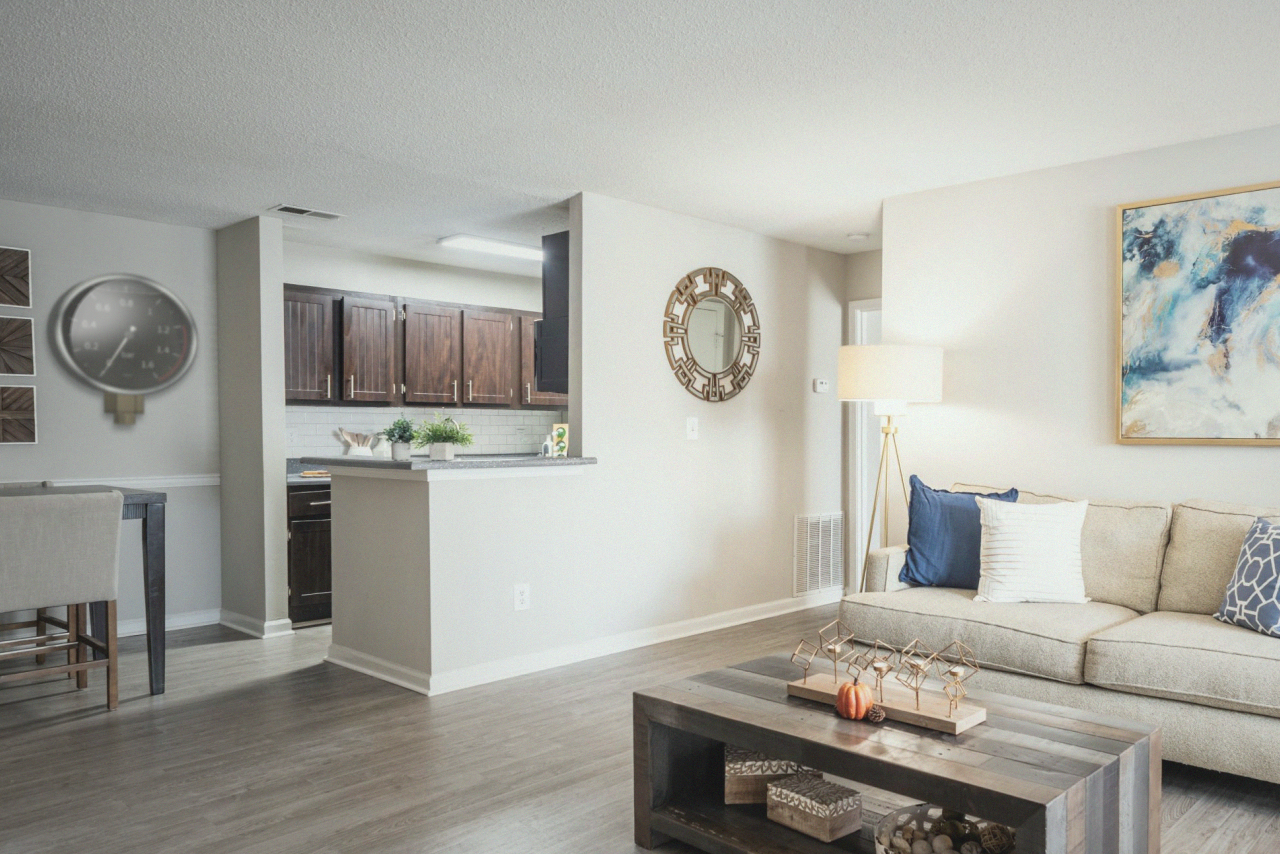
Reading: 0 bar
